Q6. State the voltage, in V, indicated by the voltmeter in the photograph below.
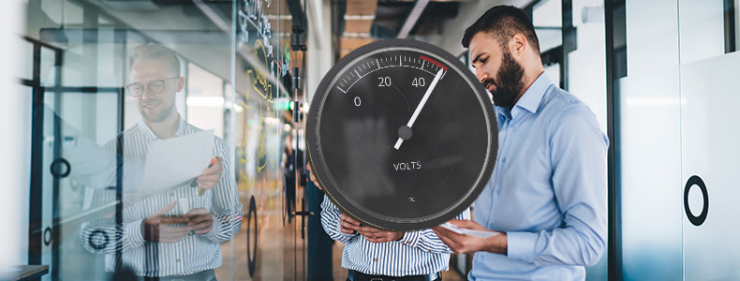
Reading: 48 V
